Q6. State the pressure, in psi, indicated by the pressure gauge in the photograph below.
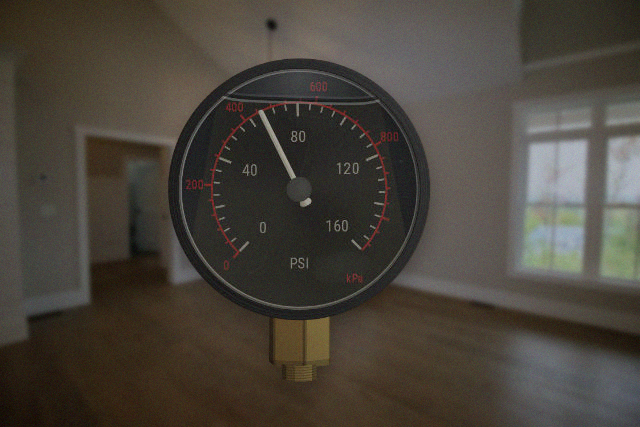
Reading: 65 psi
